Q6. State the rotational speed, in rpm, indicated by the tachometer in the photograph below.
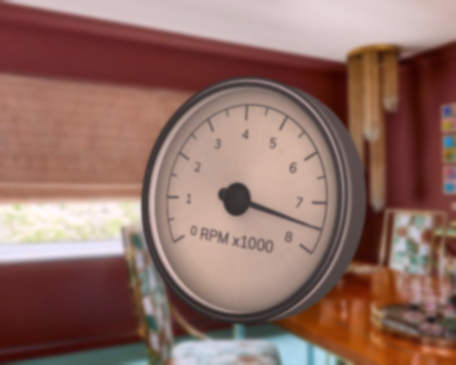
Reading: 7500 rpm
